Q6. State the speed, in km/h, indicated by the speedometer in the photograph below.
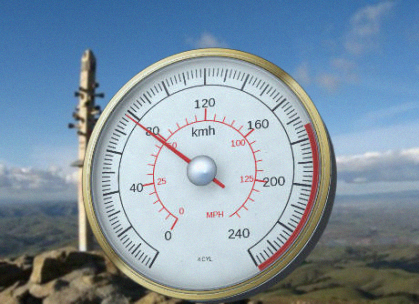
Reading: 78 km/h
